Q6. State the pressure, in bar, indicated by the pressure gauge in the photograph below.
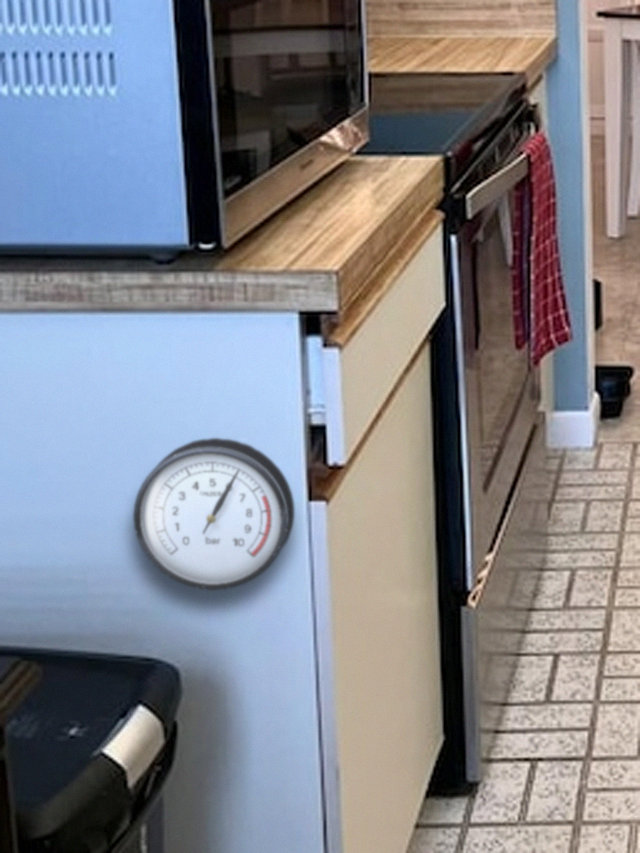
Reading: 6 bar
